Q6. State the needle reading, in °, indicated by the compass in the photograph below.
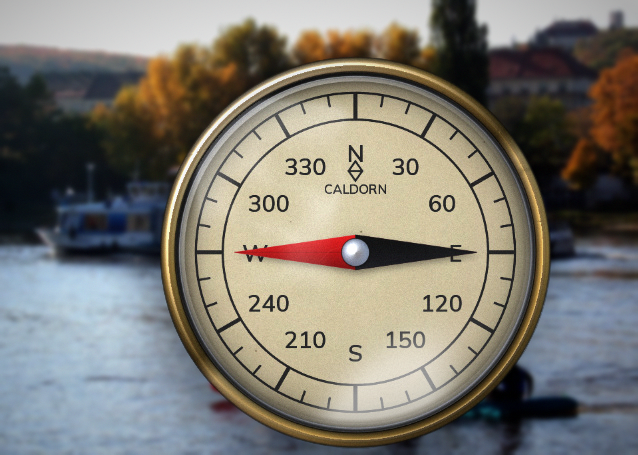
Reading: 270 °
